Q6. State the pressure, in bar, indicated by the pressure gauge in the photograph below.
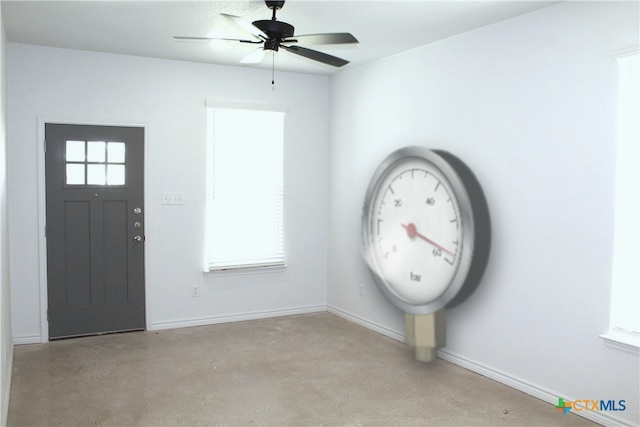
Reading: 57.5 bar
